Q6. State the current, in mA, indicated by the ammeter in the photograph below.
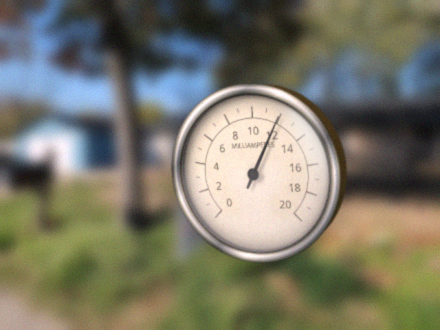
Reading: 12 mA
